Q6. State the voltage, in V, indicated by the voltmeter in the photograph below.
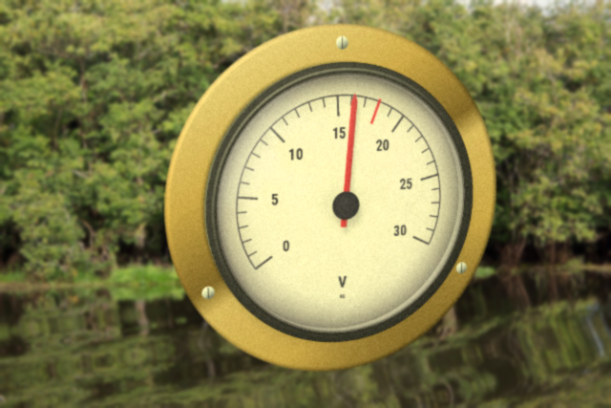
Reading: 16 V
